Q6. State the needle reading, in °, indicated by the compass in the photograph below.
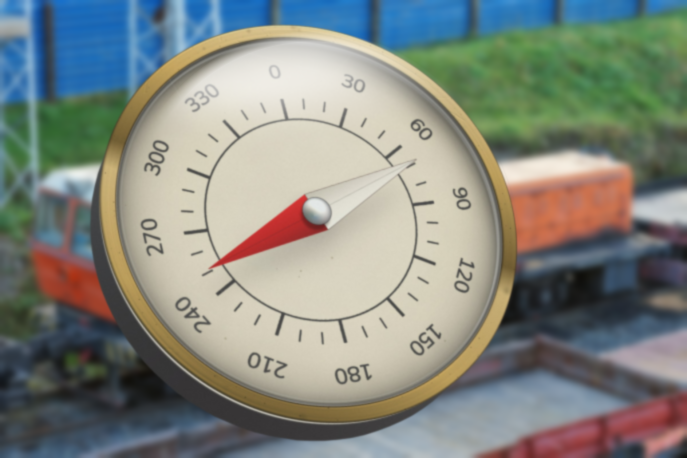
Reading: 250 °
